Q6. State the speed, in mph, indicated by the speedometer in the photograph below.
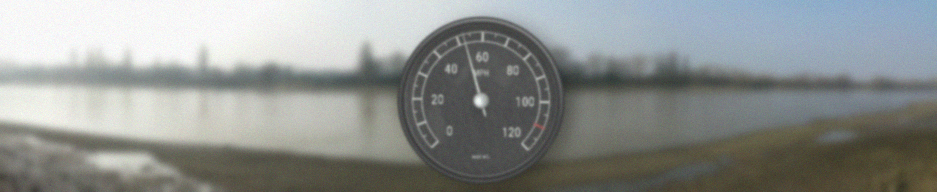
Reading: 52.5 mph
